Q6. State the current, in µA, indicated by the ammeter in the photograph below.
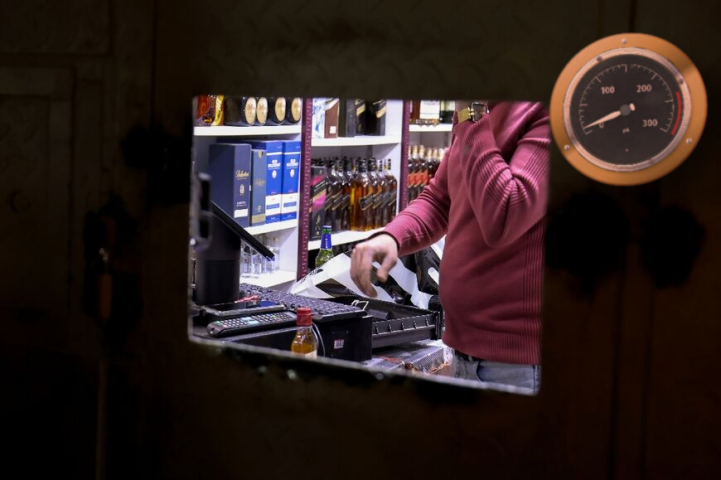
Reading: 10 µA
